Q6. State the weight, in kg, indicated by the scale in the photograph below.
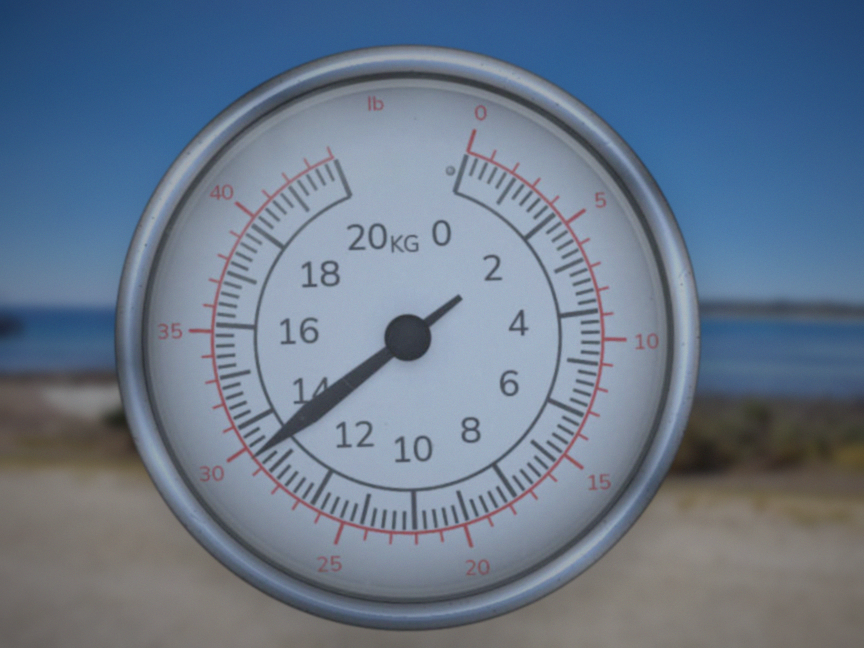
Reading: 13.4 kg
